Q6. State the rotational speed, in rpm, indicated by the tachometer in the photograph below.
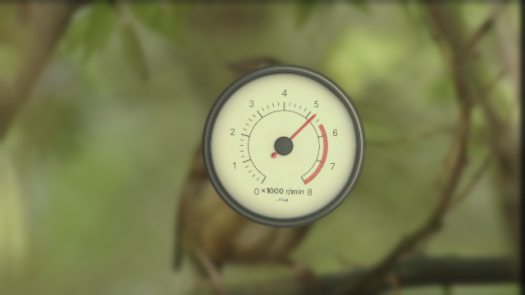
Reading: 5200 rpm
